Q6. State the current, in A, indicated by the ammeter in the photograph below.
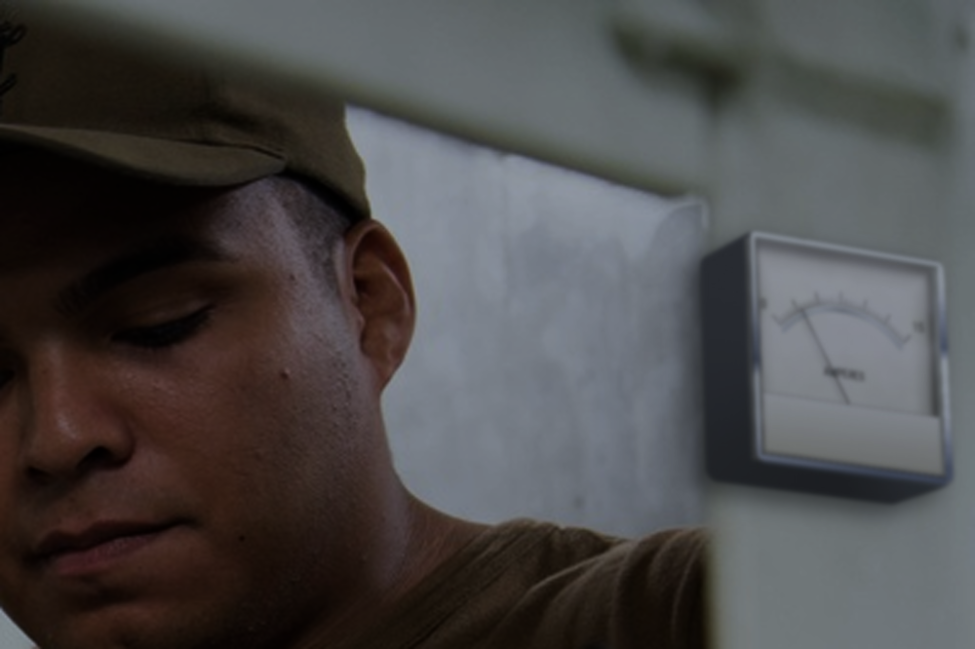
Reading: 2.5 A
